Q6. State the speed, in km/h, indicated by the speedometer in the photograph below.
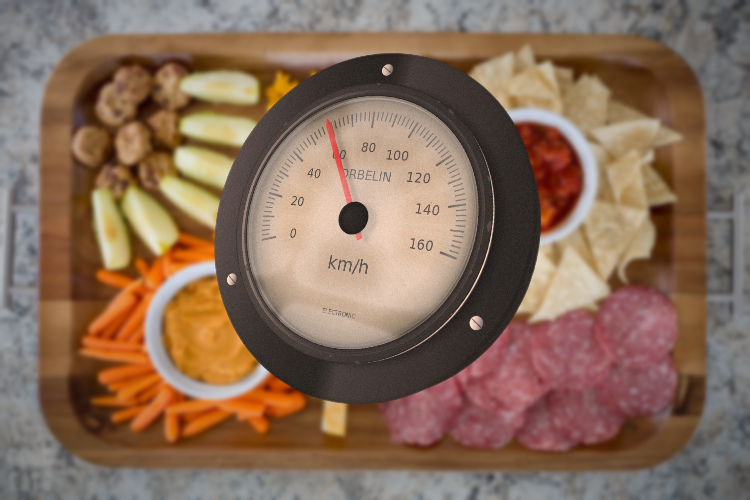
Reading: 60 km/h
